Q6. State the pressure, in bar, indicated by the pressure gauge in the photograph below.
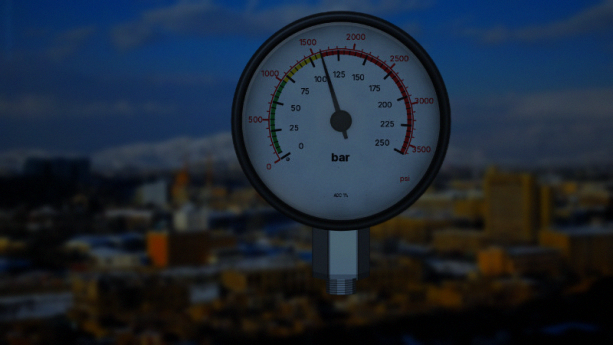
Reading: 110 bar
